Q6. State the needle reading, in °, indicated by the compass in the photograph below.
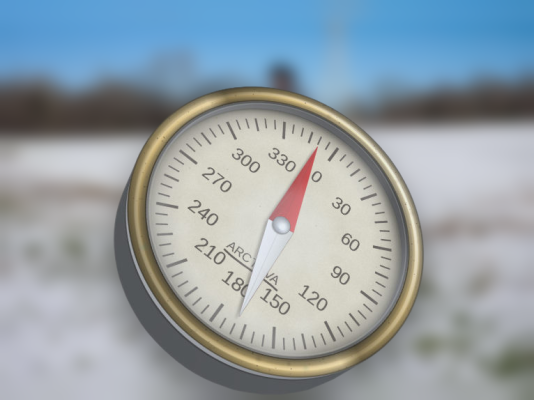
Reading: 350 °
